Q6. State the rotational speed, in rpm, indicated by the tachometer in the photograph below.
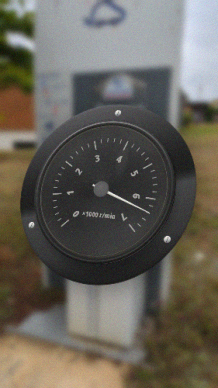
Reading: 6400 rpm
